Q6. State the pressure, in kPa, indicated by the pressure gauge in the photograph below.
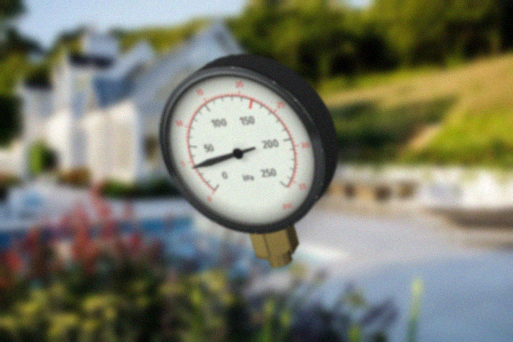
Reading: 30 kPa
